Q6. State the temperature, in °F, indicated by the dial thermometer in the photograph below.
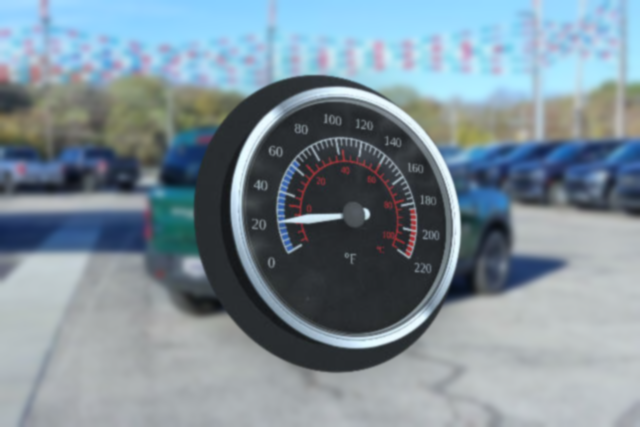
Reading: 20 °F
